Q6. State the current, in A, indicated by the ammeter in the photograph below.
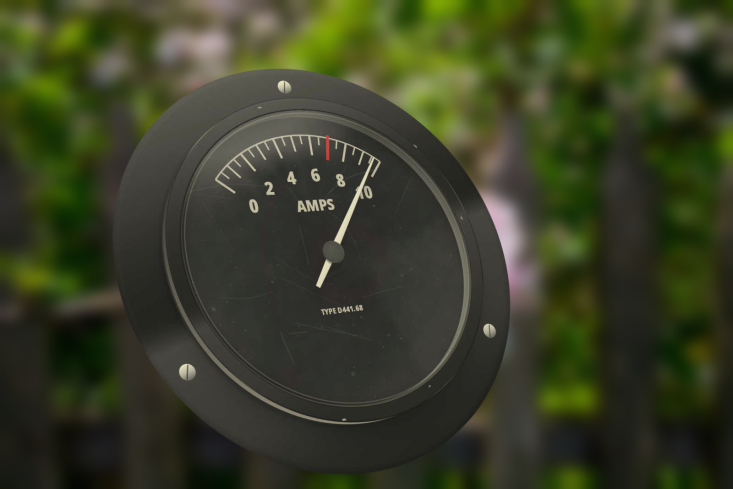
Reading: 9.5 A
